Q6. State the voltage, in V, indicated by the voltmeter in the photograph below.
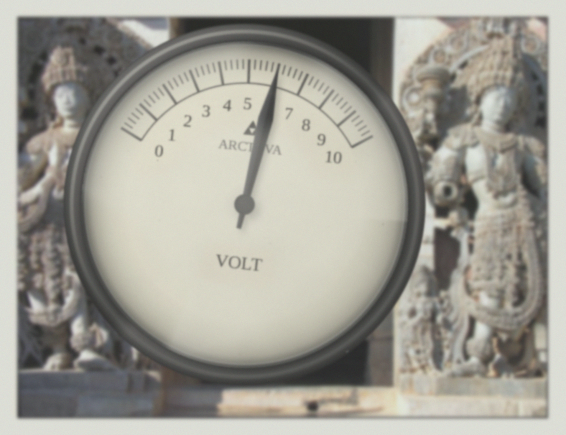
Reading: 6 V
